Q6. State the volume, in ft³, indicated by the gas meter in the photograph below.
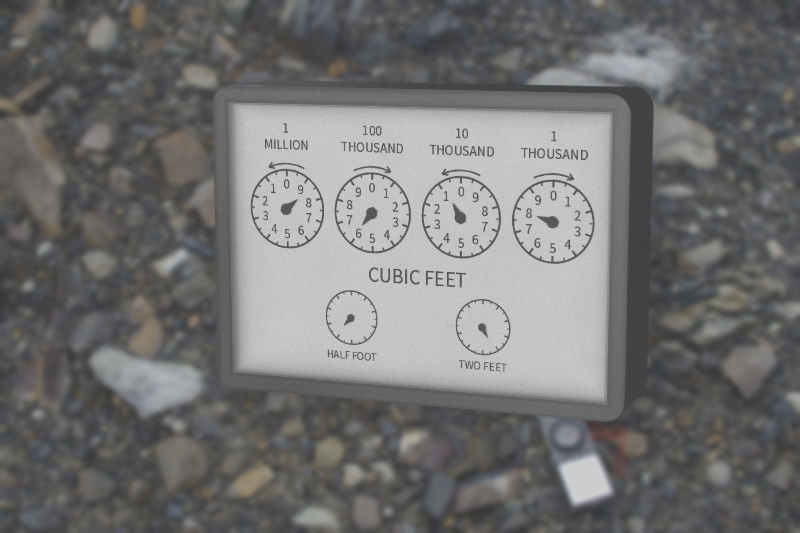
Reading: 860800 ft³
